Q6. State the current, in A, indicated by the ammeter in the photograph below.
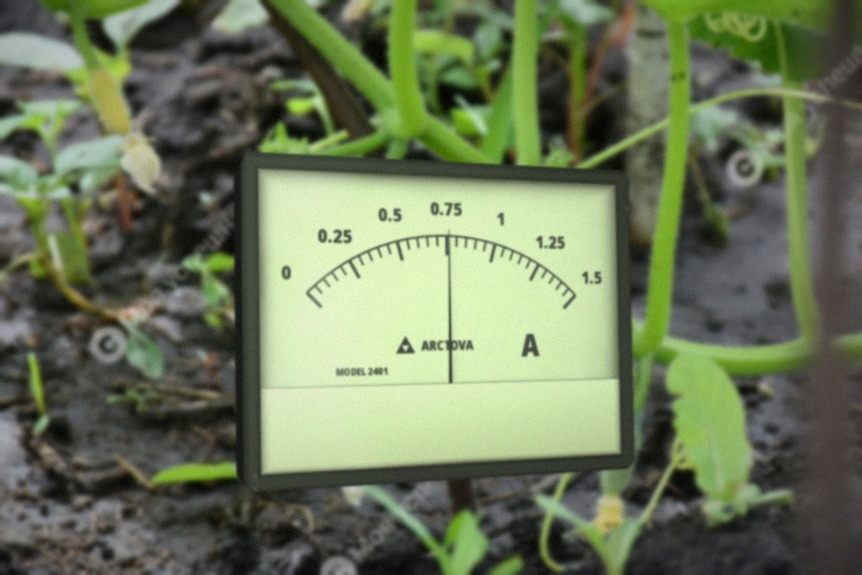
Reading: 0.75 A
